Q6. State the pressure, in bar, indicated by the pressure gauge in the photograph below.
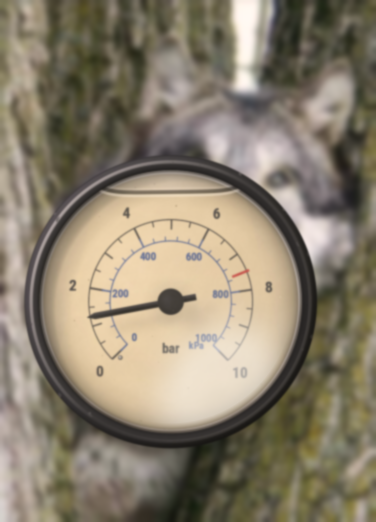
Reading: 1.25 bar
